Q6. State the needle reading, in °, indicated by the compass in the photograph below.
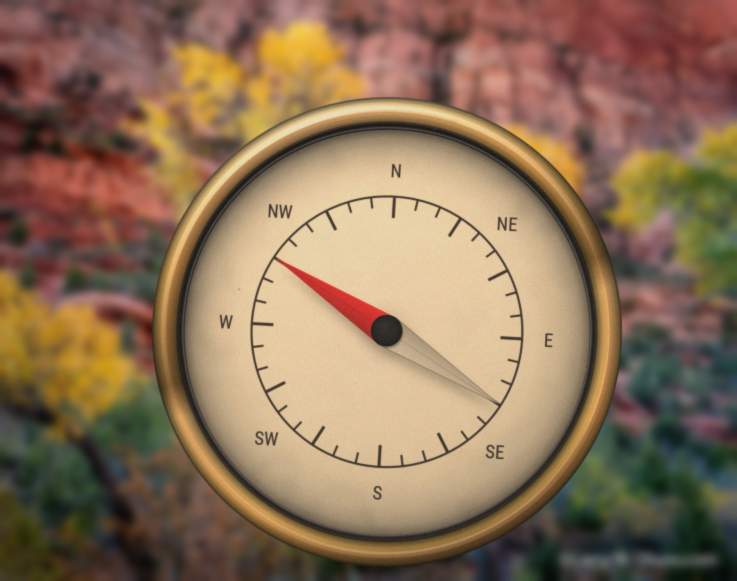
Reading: 300 °
